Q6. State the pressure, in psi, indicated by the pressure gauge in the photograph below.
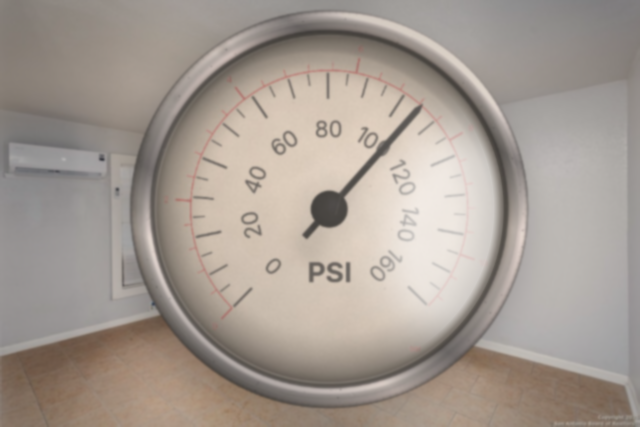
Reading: 105 psi
